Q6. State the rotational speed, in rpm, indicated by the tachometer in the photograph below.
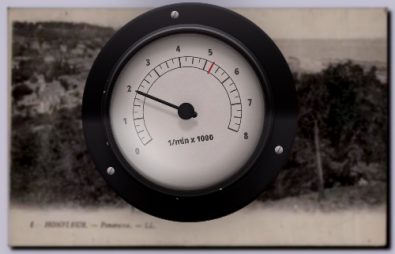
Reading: 2000 rpm
